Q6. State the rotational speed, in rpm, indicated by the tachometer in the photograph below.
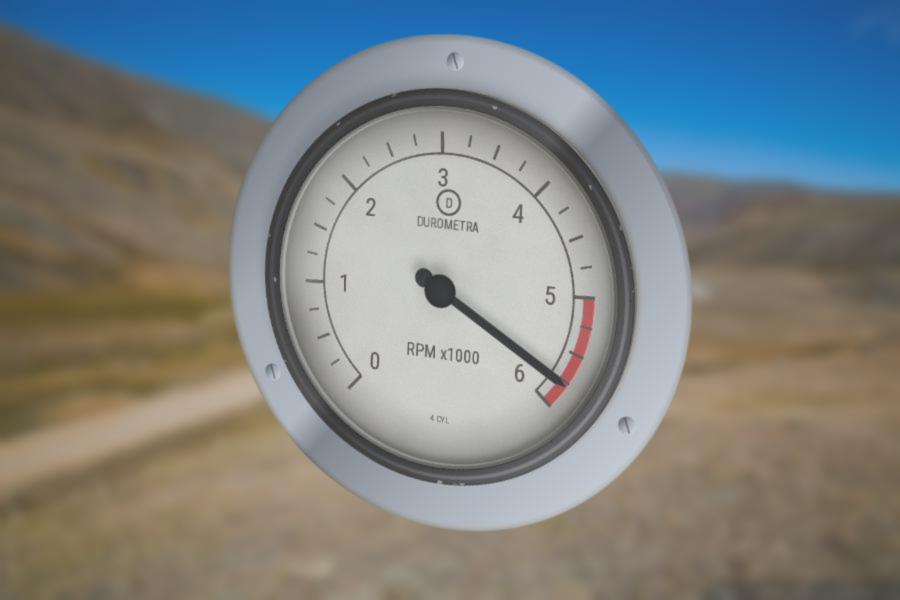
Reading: 5750 rpm
